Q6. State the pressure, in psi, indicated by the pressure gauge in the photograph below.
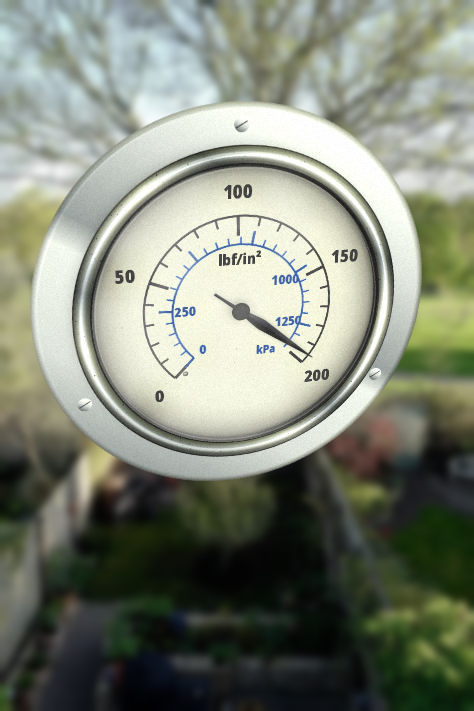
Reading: 195 psi
